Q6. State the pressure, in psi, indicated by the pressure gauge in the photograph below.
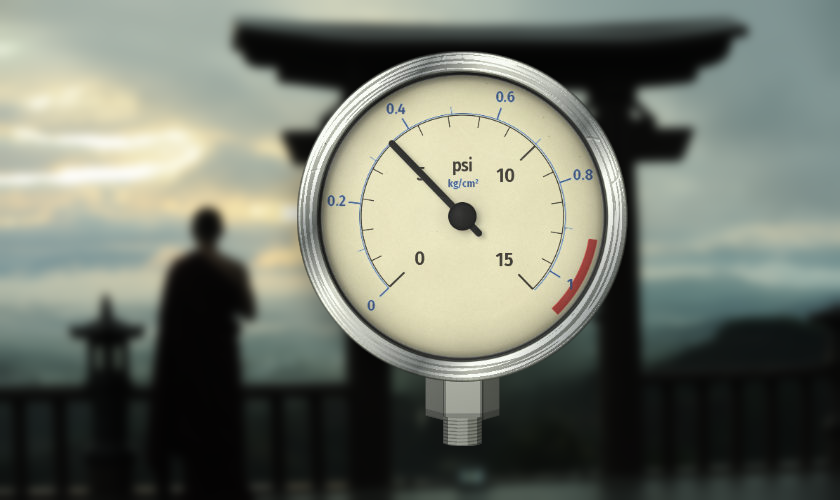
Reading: 5 psi
